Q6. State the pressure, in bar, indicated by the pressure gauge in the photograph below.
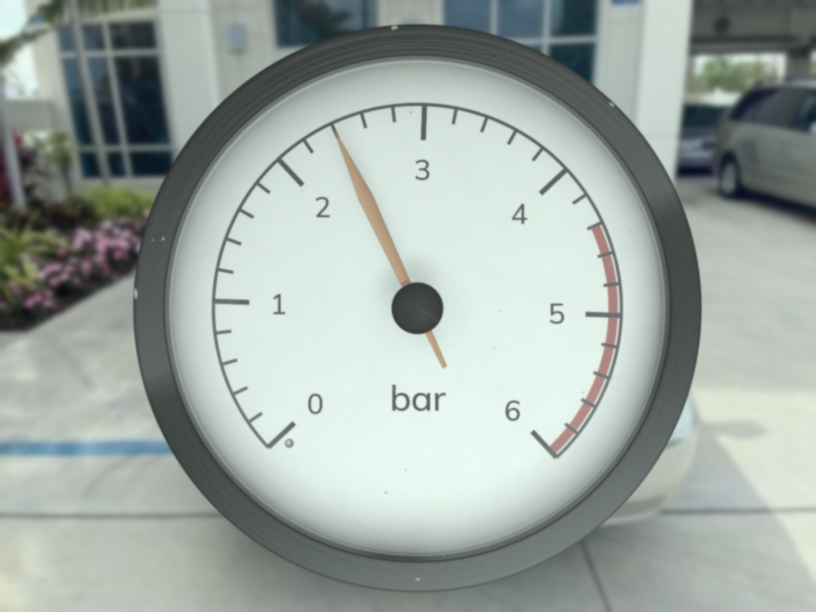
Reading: 2.4 bar
